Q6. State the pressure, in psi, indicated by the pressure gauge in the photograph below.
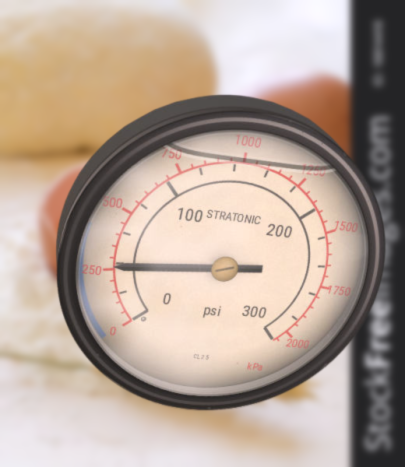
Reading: 40 psi
